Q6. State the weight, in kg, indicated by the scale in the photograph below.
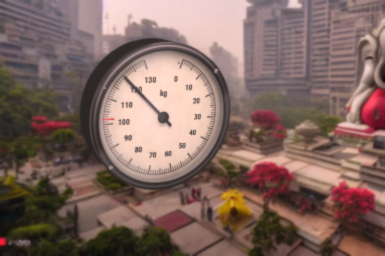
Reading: 120 kg
